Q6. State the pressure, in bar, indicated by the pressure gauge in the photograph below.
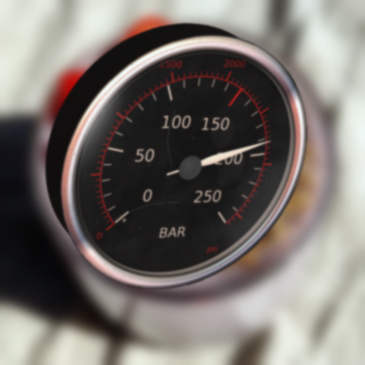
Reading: 190 bar
